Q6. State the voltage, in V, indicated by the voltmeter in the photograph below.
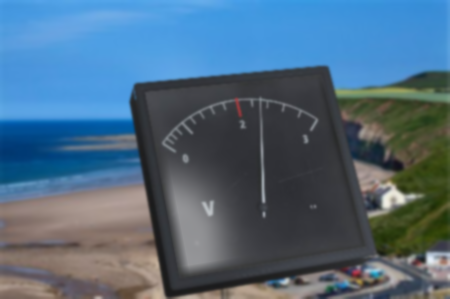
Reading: 2.3 V
